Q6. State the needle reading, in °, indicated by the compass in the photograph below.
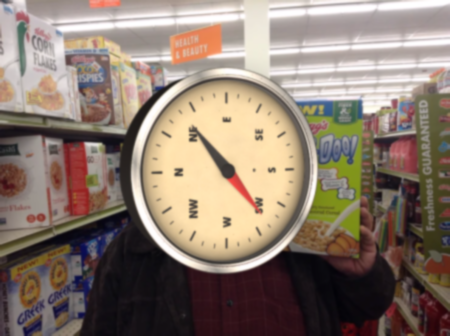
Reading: 230 °
